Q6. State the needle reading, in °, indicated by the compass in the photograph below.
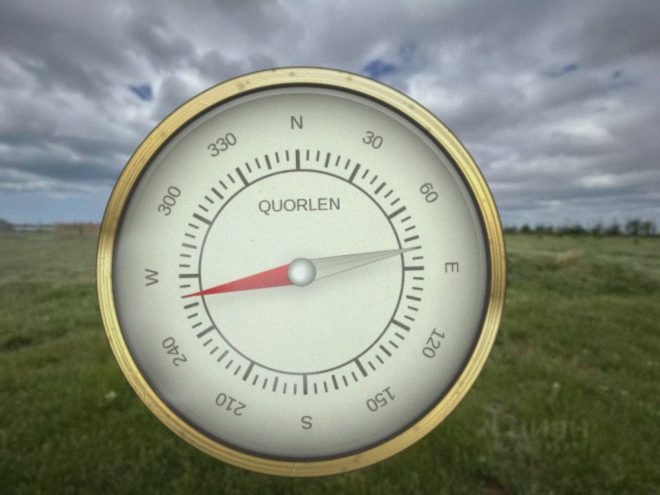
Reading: 260 °
